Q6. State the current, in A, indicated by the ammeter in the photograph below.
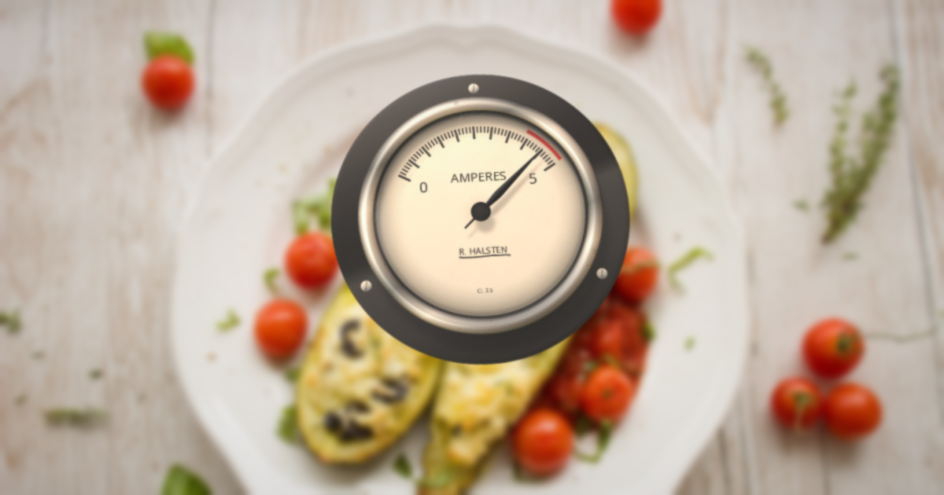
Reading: 4.5 A
